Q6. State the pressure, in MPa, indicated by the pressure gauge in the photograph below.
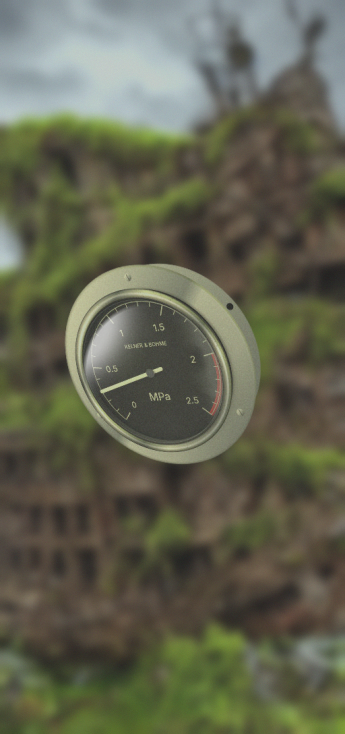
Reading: 0.3 MPa
